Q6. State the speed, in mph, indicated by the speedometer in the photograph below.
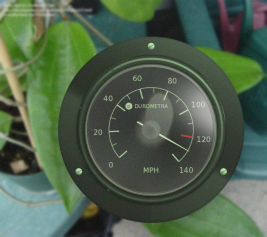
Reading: 130 mph
